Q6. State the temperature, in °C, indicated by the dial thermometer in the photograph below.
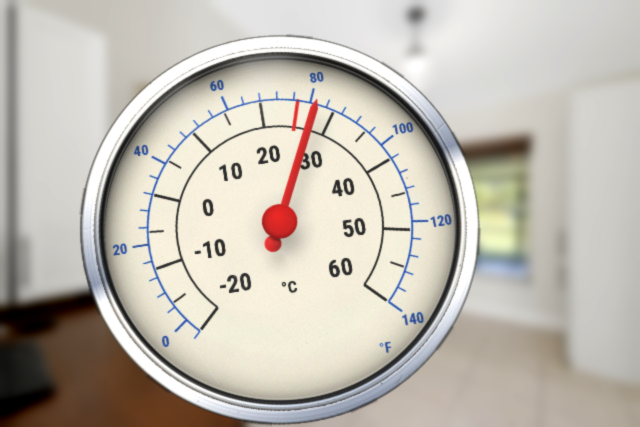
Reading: 27.5 °C
